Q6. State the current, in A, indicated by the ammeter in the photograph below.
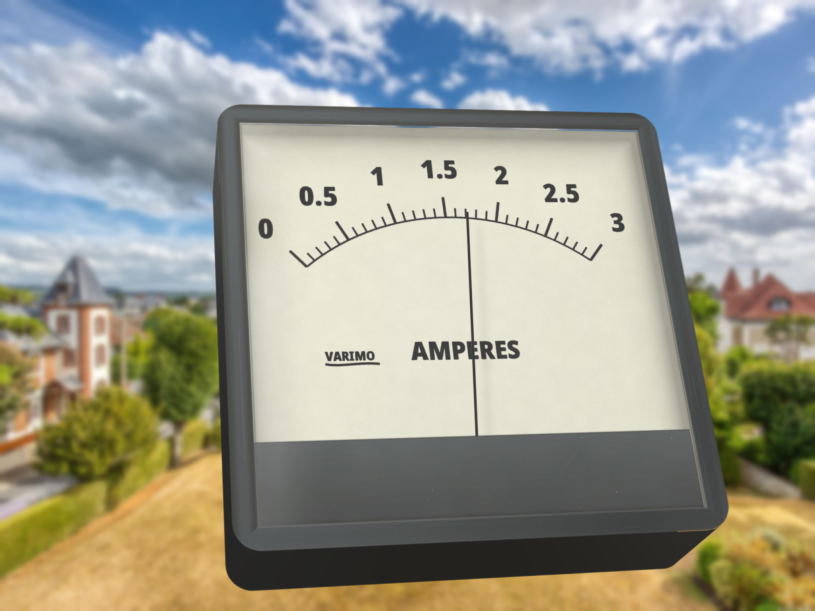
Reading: 1.7 A
